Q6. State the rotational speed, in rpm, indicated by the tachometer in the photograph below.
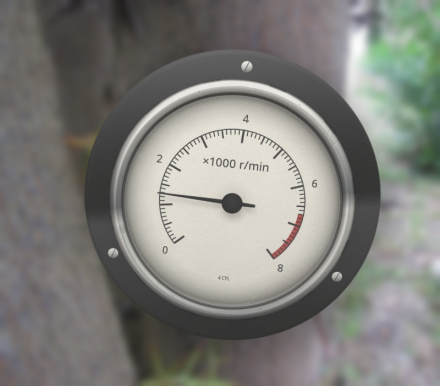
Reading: 1300 rpm
